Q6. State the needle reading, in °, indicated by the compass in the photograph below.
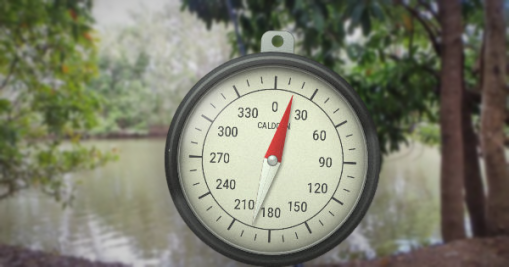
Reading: 15 °
